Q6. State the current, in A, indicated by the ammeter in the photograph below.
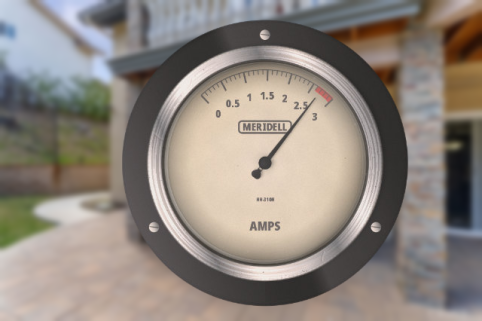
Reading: 2.7 A
